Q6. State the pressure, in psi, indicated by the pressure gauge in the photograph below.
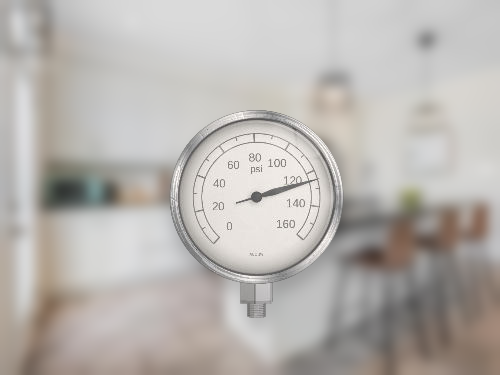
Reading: 125 psi
